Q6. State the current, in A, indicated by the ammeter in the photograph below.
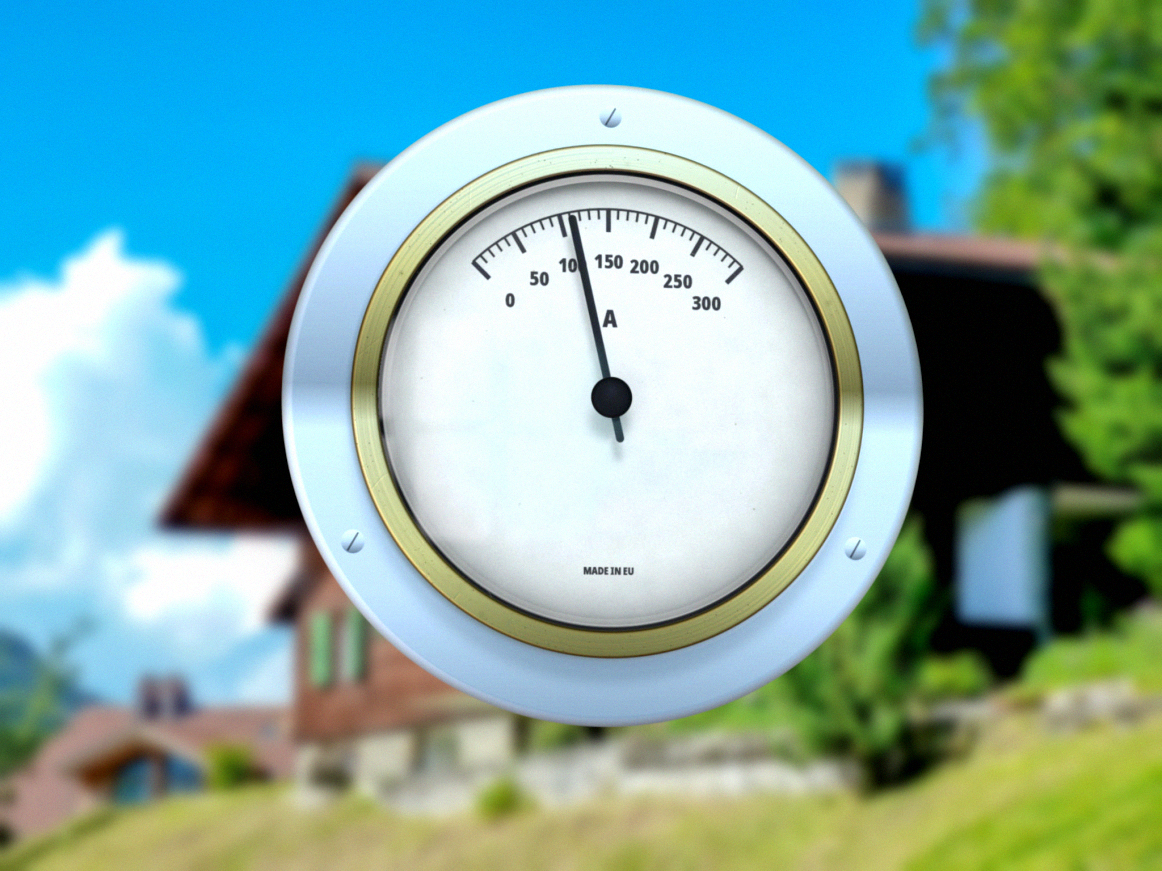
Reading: 110 A
